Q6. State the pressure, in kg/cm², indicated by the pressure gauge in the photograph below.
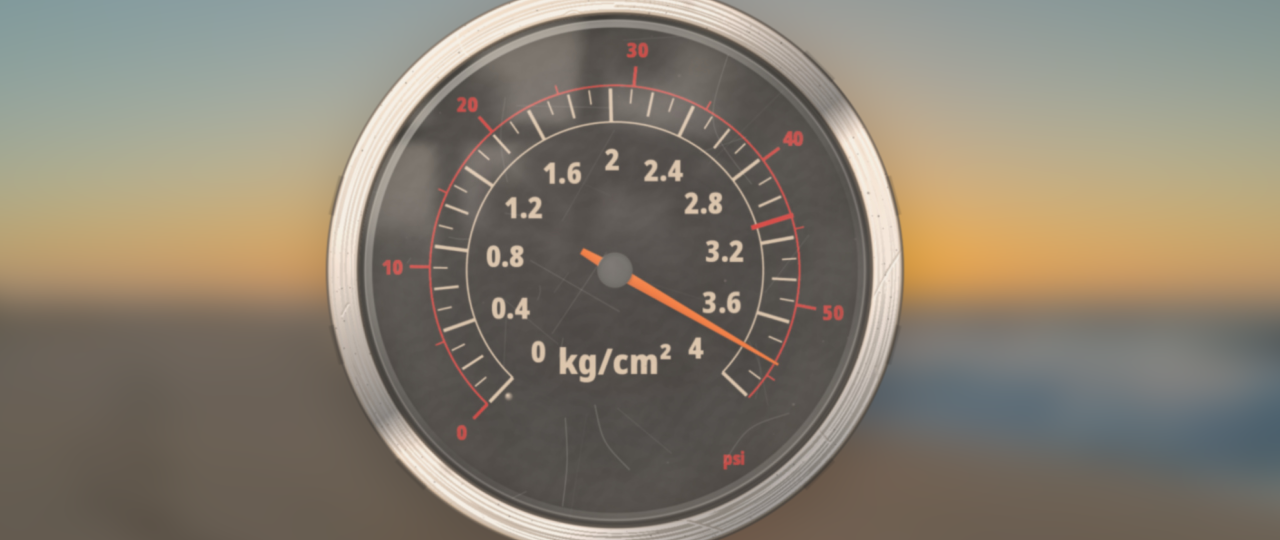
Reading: 3.8 kg/cm²
